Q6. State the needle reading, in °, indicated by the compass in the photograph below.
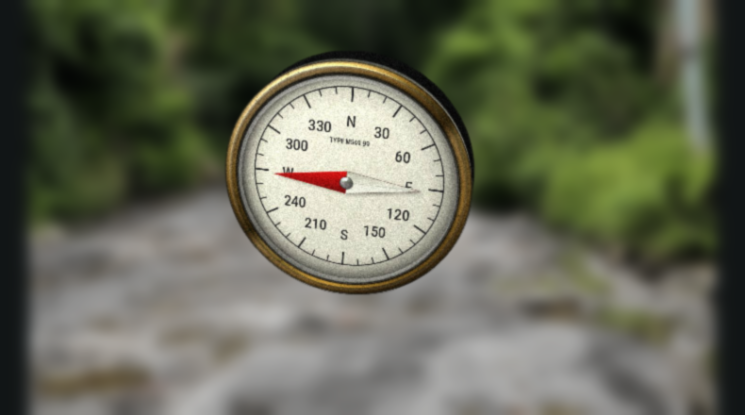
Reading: 270 °
